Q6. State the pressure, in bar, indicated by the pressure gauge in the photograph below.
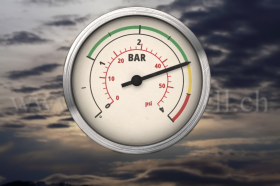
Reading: 3 bar
